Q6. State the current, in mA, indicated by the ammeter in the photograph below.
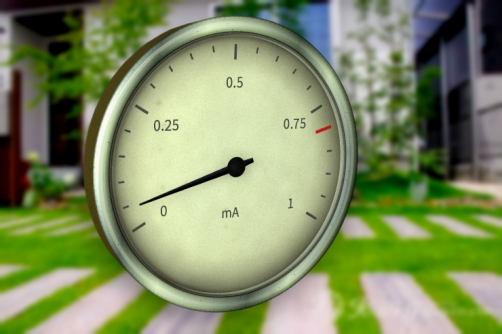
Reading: 0.05 mA
